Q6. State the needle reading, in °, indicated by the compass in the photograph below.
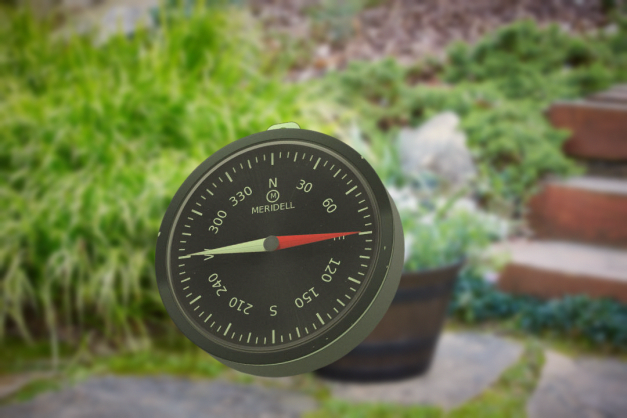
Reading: 90 °
